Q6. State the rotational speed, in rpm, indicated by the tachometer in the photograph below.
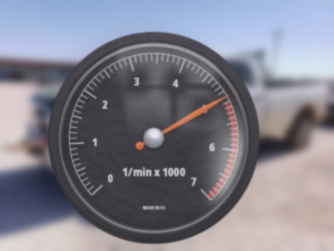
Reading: 5000 rpm
